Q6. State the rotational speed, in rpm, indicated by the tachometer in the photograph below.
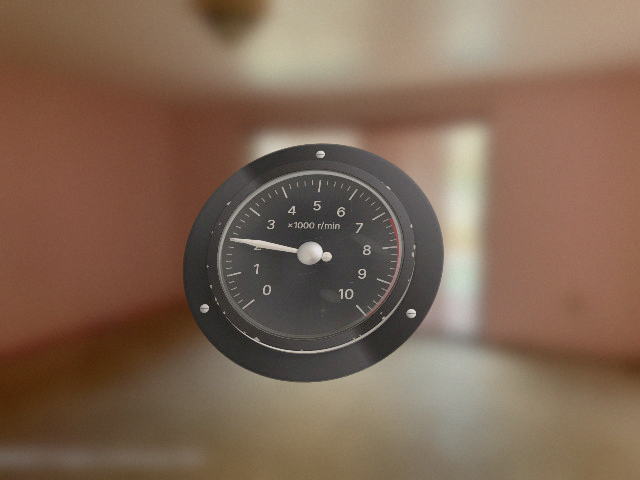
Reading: 2000 rpm
